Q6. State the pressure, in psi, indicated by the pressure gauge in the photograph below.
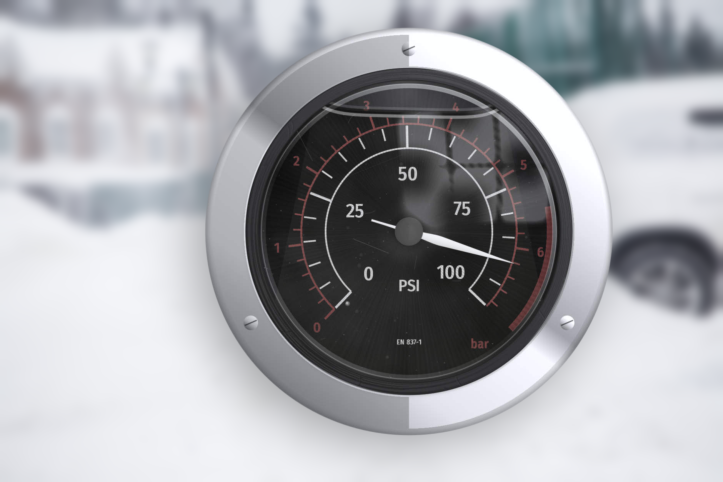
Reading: 90 psi
